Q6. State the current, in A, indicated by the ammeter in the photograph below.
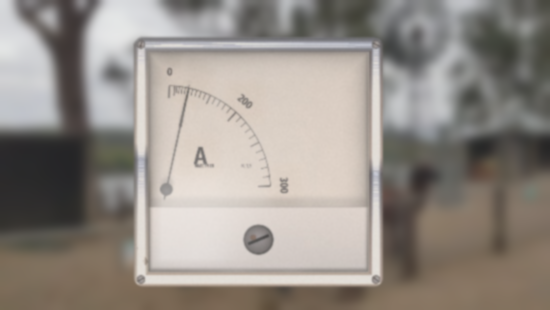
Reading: 100 A
